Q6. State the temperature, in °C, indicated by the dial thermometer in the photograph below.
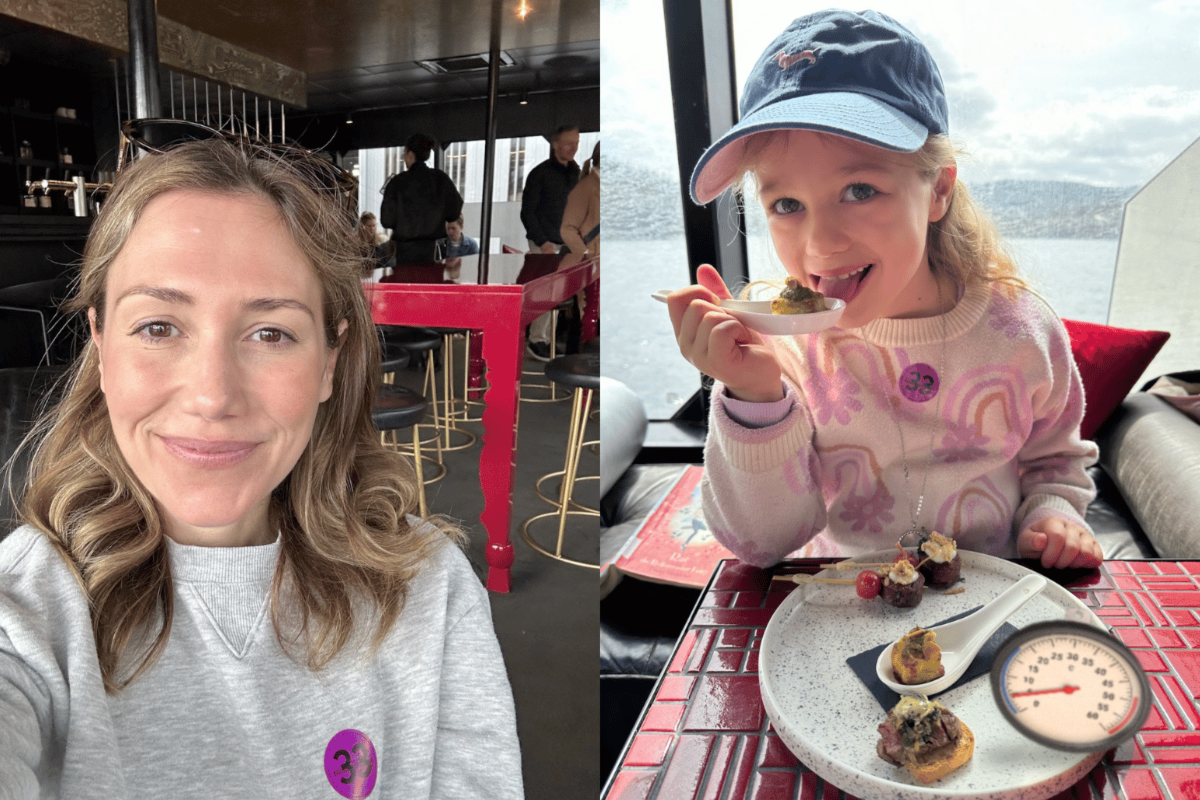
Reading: 5 °C
